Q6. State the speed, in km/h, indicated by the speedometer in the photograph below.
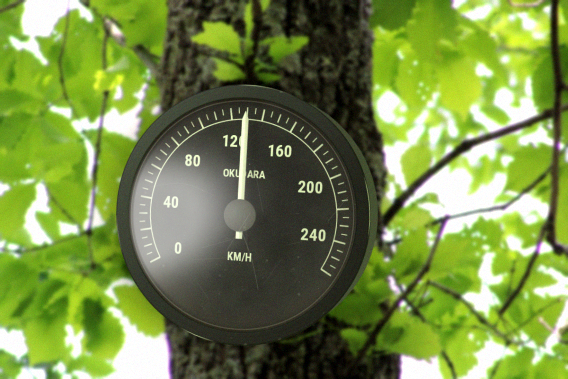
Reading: 130 km/h
